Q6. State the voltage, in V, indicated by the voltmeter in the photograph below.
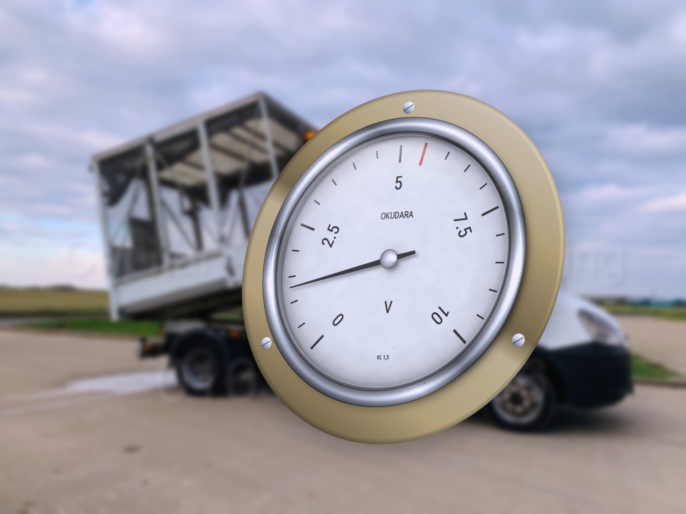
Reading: 1.25 V
